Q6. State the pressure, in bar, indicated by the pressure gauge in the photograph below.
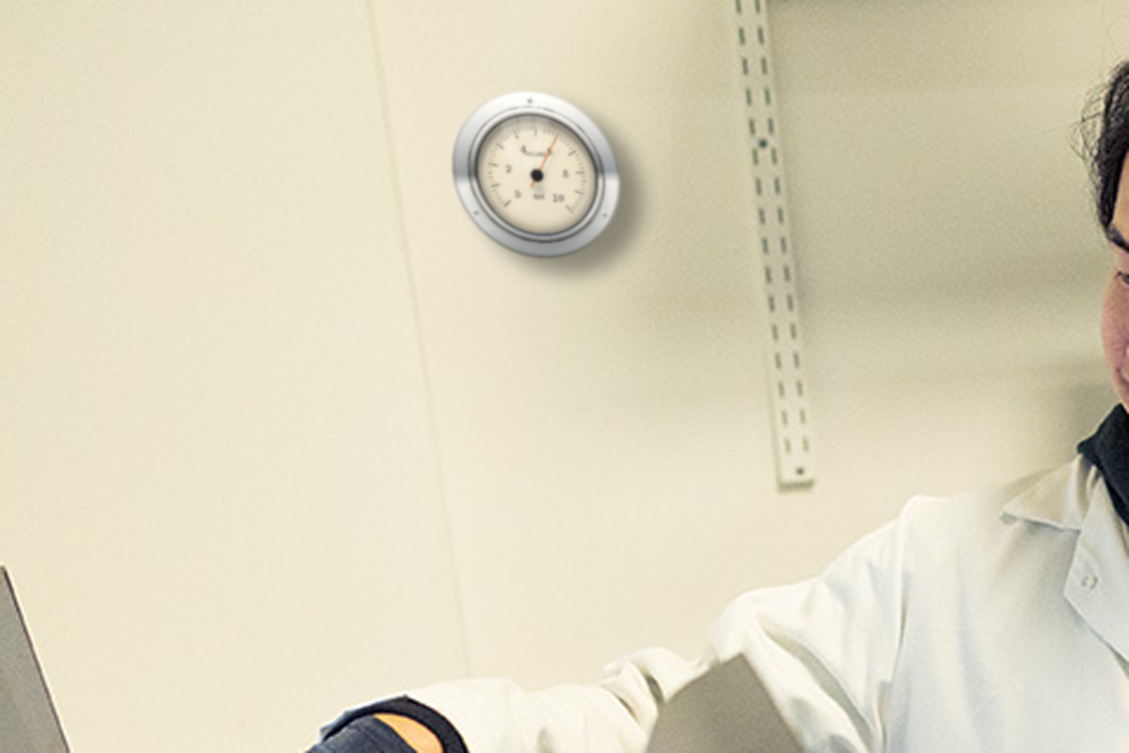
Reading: 6 bar
